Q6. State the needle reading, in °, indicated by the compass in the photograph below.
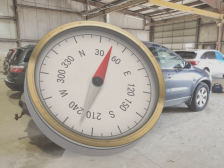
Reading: 45 °
